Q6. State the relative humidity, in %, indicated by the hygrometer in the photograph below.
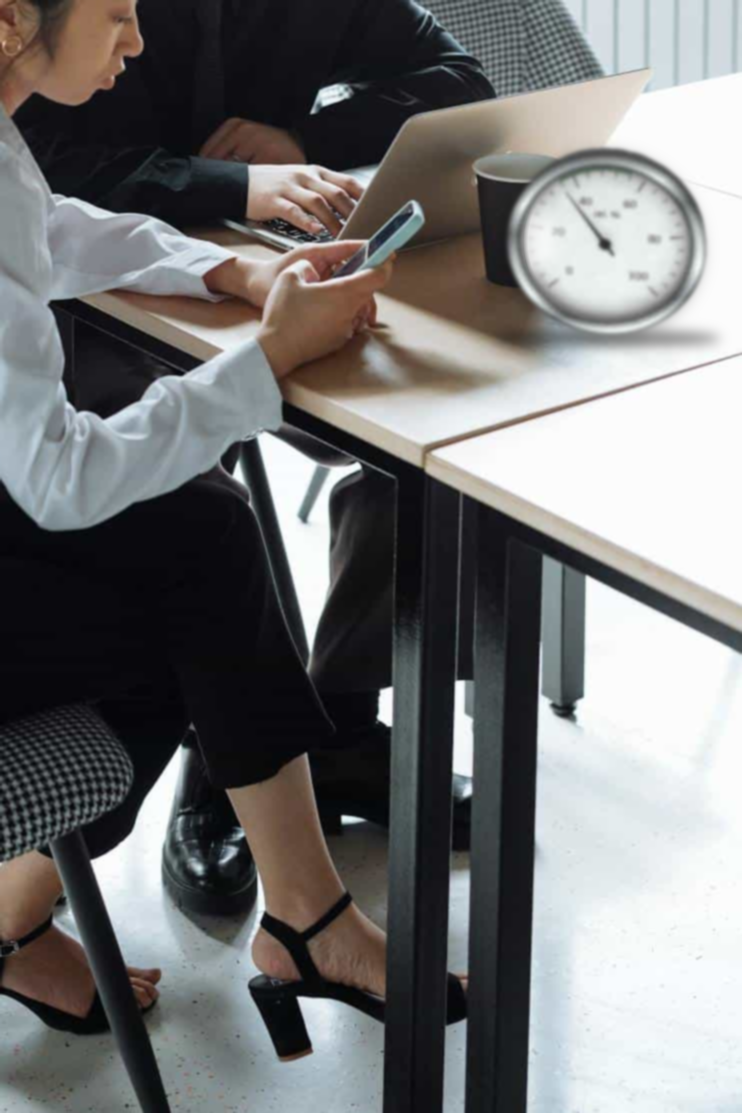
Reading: 36 %
